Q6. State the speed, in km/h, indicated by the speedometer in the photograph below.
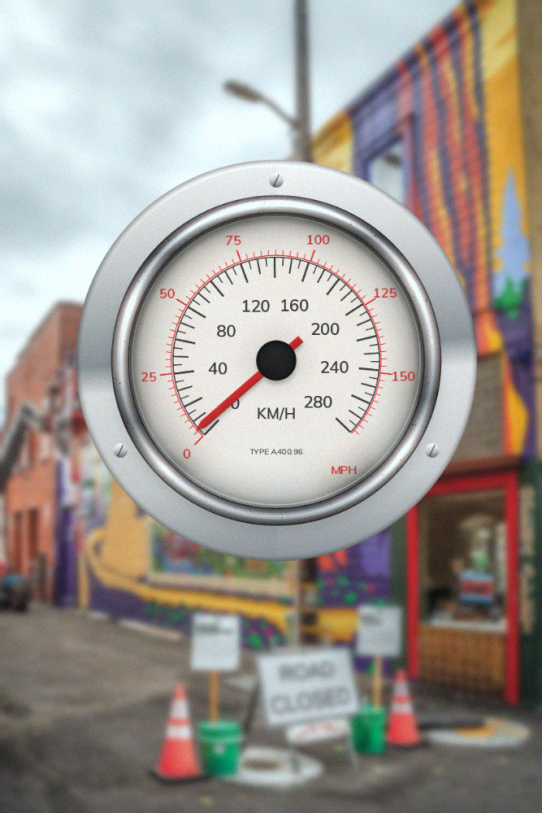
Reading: 5 km/h
